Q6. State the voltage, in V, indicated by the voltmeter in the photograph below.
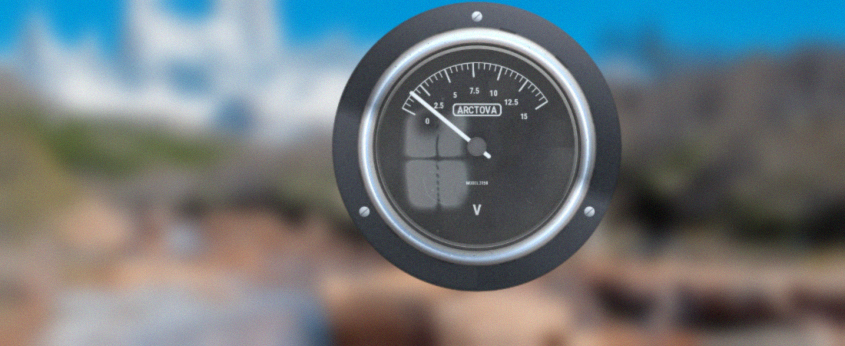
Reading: 1.5 V
